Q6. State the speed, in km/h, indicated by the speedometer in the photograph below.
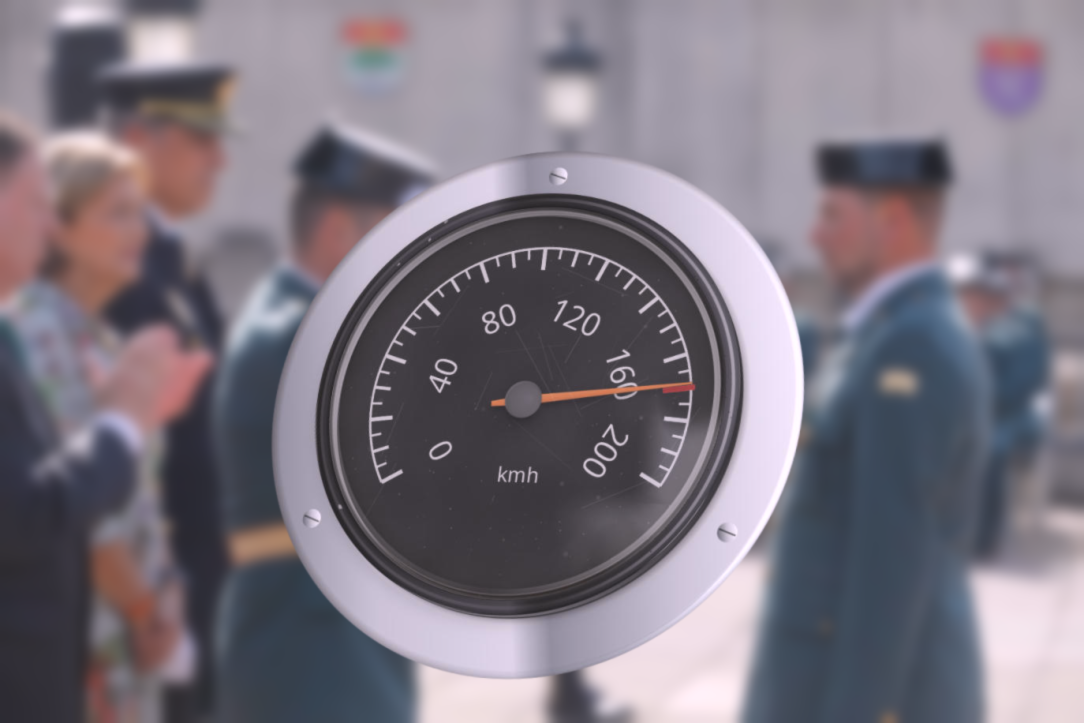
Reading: 170 km/h
